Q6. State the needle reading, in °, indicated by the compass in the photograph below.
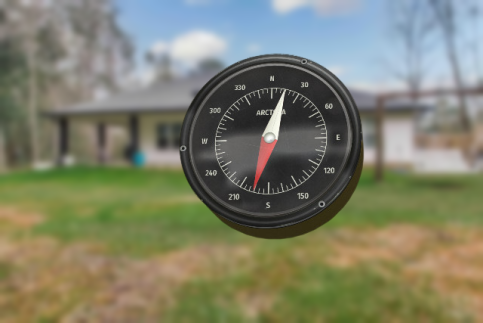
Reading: 195 °
